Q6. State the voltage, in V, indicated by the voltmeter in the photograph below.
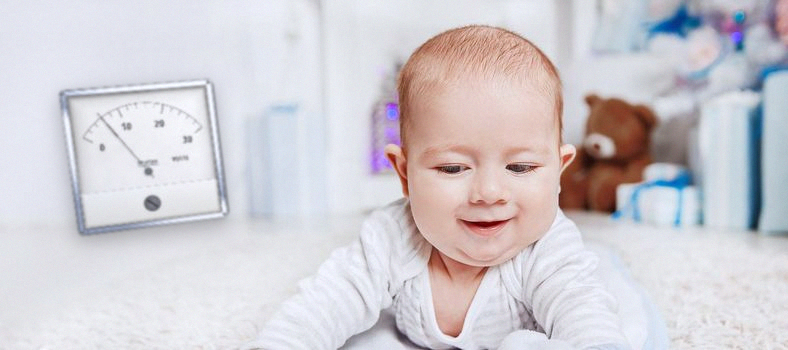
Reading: 6 V
